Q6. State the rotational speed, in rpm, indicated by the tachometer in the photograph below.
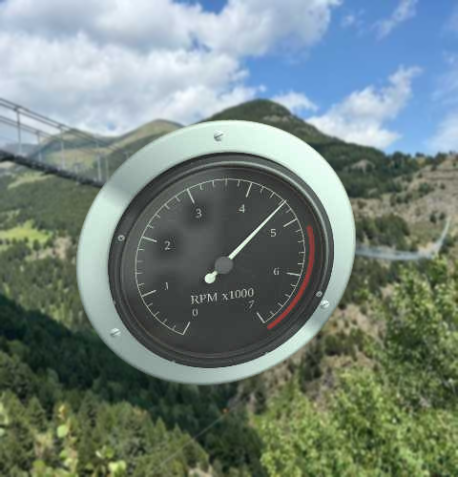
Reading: 4600 rpm
